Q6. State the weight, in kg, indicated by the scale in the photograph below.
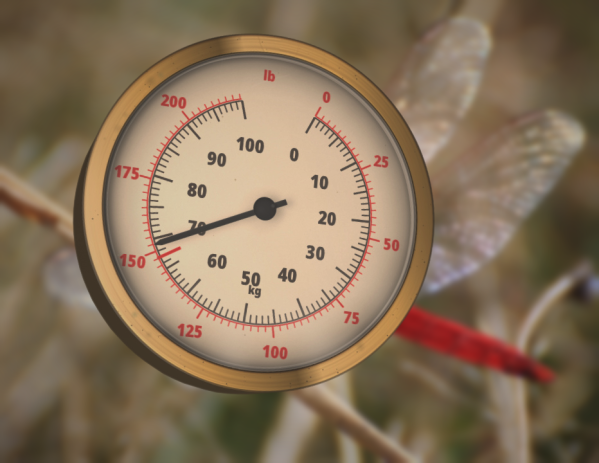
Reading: 69 kg
